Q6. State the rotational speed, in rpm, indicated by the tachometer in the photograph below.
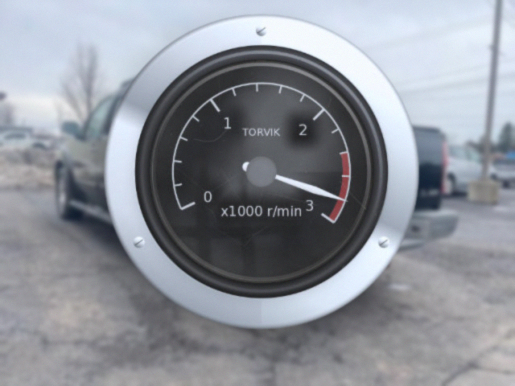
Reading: 2800 rpm
